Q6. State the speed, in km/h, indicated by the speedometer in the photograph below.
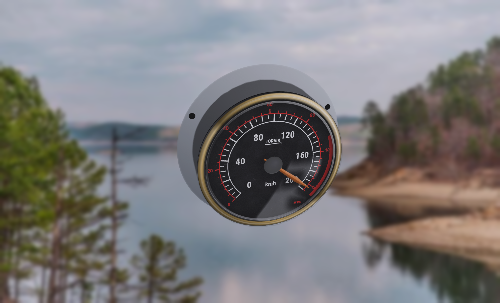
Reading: 195 km/h
